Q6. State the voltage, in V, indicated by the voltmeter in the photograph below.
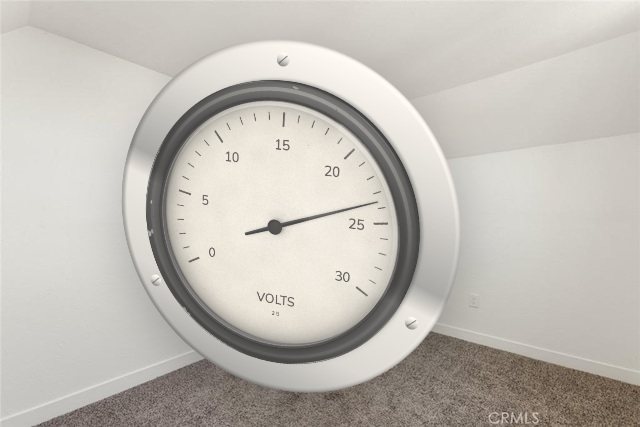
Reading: 23.5 V
